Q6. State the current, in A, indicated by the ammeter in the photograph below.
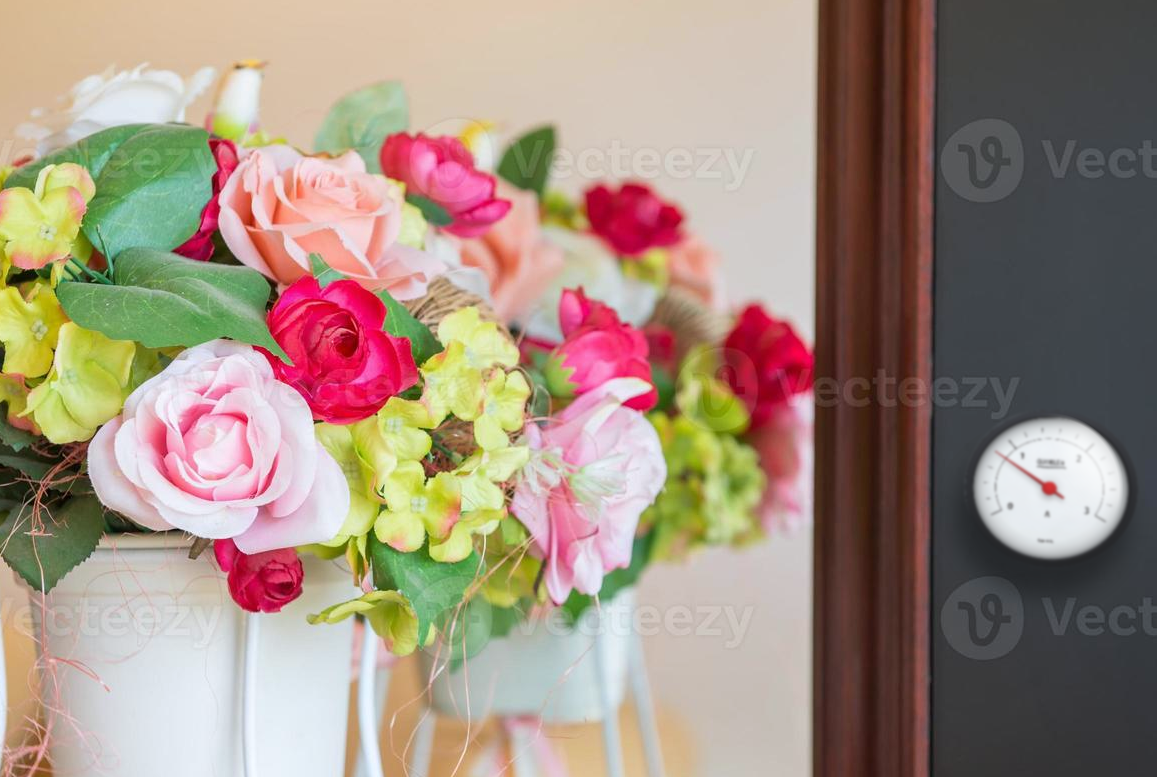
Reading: 0.8 A
